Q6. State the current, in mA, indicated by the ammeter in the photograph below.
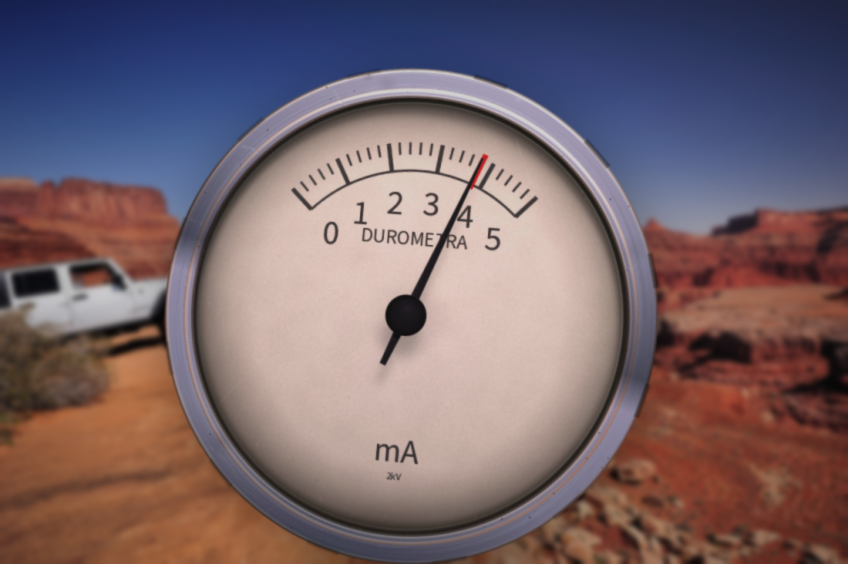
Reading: 3.8 mA
